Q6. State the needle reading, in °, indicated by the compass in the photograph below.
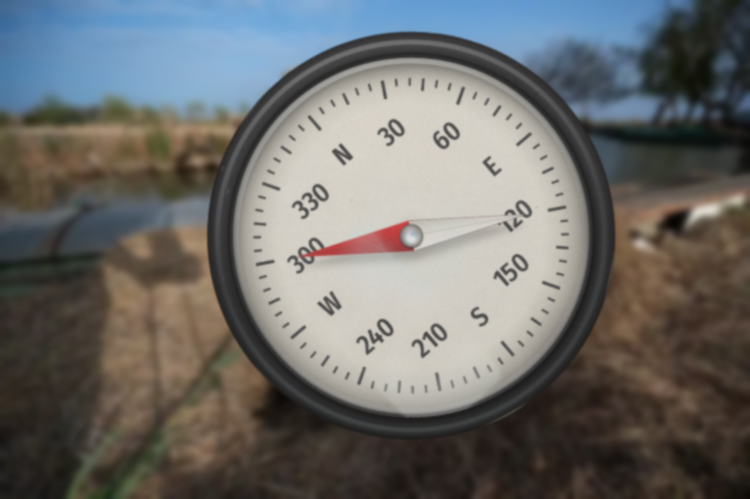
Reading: 300 °
